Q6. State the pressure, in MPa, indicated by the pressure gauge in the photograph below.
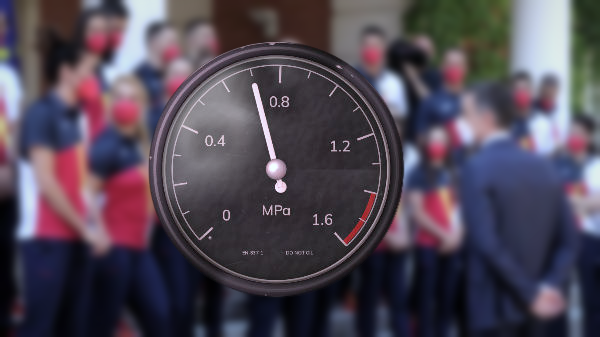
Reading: 0.7 MPa
